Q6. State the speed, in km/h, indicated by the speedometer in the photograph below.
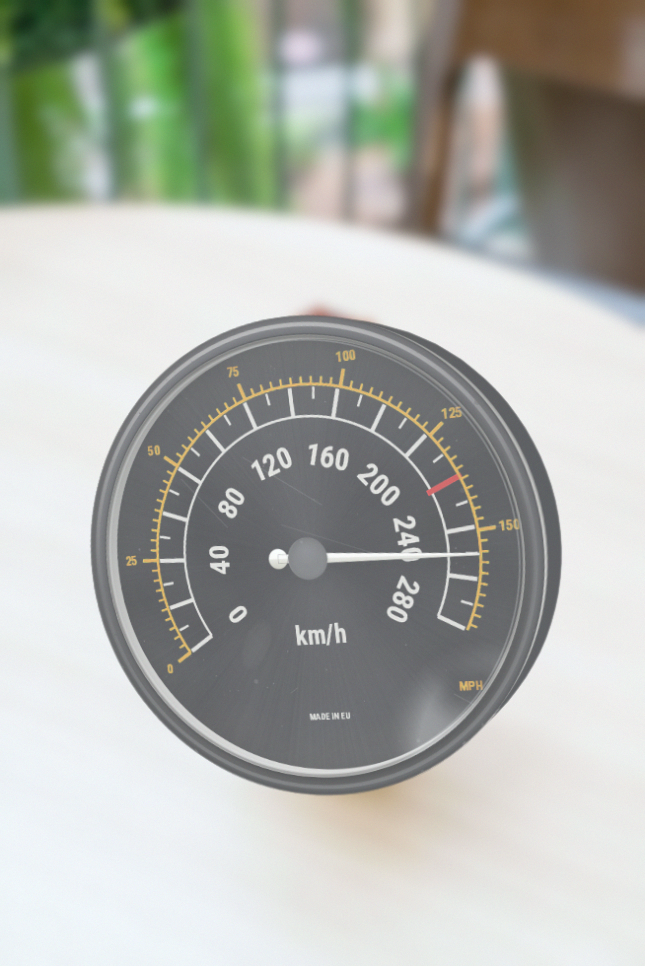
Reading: 250 km/h
